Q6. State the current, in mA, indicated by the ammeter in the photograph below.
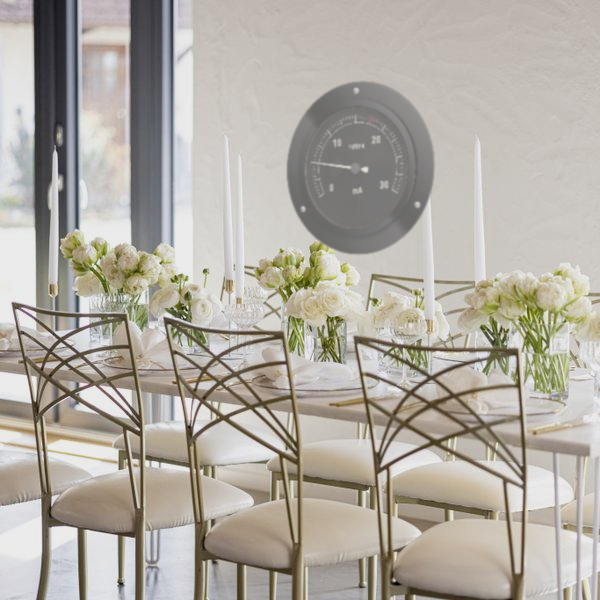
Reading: 5 mA
